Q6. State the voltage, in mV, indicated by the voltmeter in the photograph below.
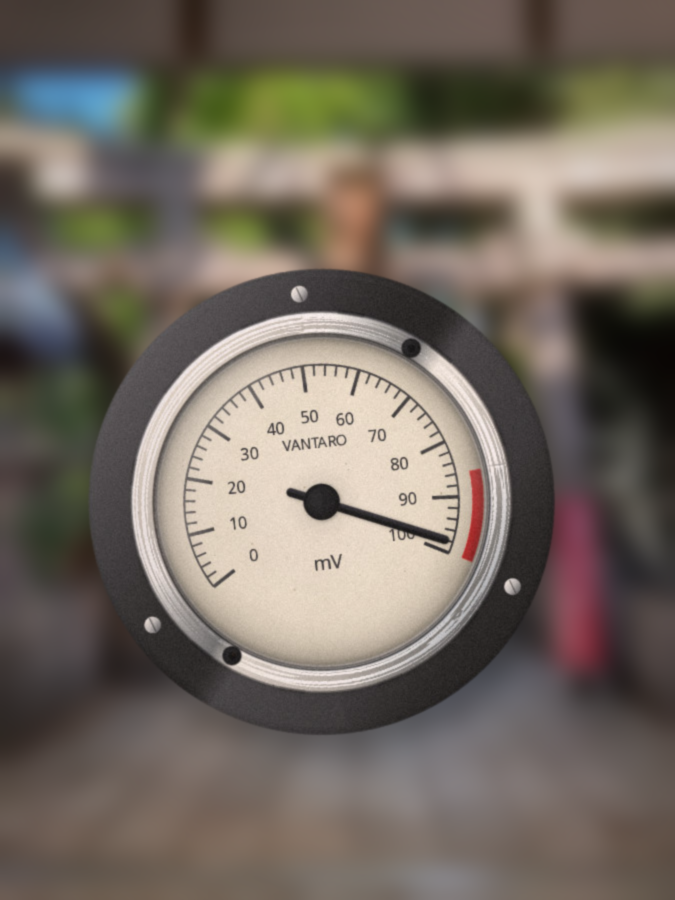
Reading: 98 mV
